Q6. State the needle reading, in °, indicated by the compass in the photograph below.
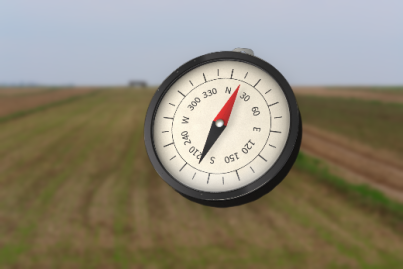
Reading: 15 °
